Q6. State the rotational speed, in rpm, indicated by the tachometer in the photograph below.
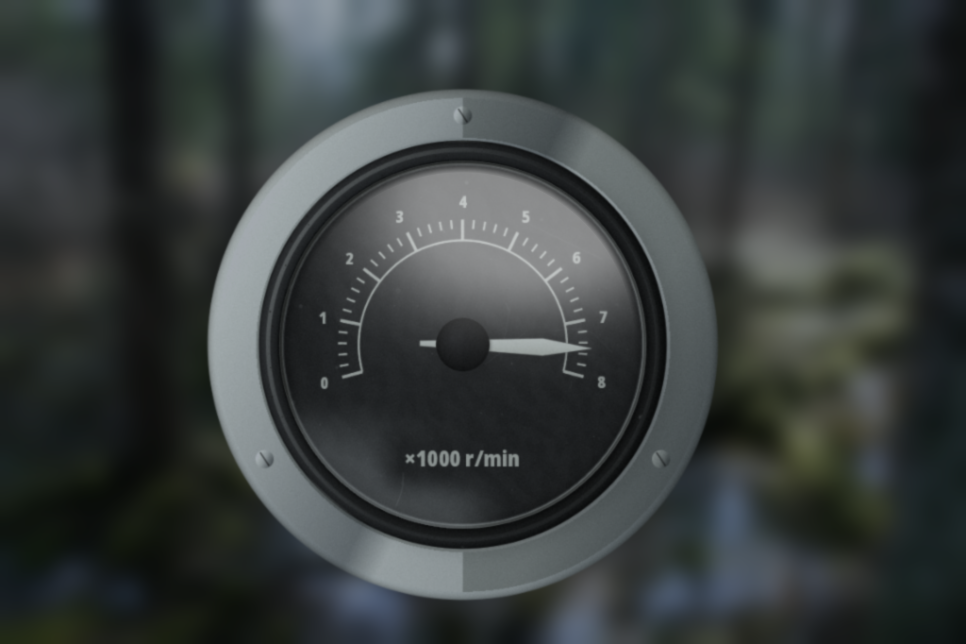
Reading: 7500 rpm
